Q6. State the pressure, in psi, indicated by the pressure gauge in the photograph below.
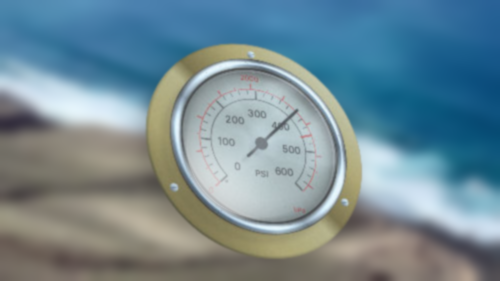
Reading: 400 psi
